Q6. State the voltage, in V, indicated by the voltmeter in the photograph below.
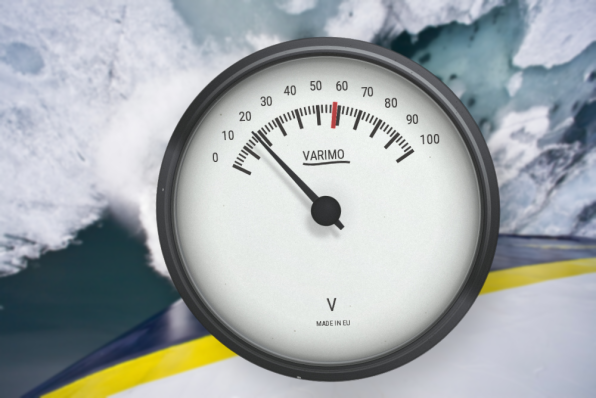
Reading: 18 V
